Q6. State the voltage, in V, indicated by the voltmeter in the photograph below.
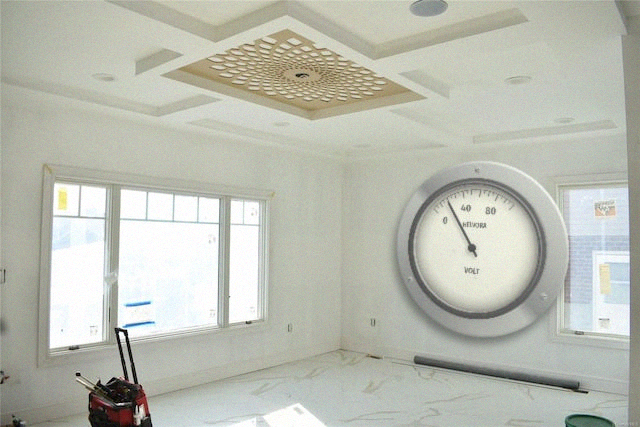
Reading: 20 V
